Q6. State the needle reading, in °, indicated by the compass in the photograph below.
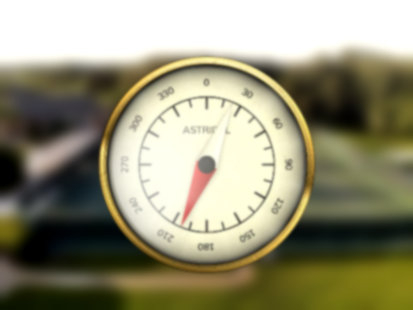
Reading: 202.5 °
